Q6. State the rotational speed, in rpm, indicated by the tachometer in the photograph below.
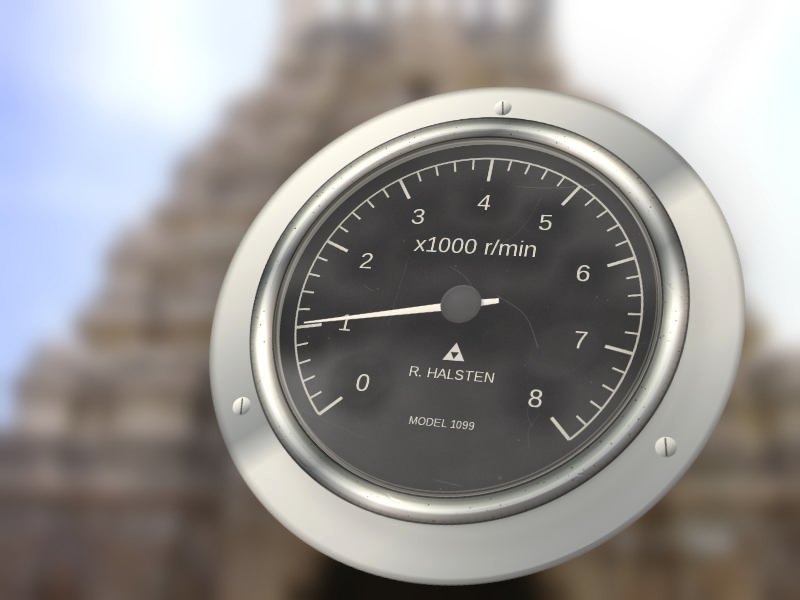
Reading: 1000 rpm
